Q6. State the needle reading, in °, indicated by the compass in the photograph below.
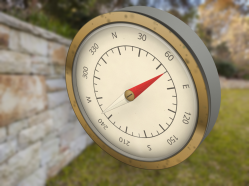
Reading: 70 °
